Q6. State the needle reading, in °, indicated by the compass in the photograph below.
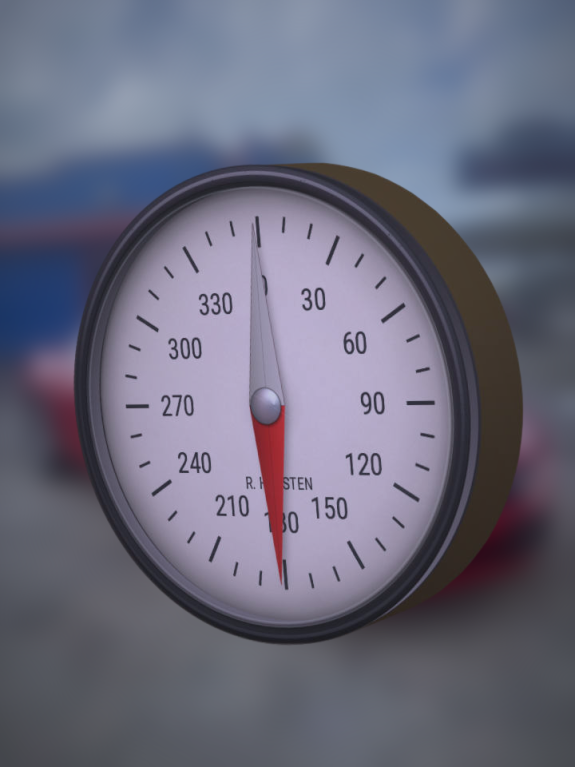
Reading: 180 °
